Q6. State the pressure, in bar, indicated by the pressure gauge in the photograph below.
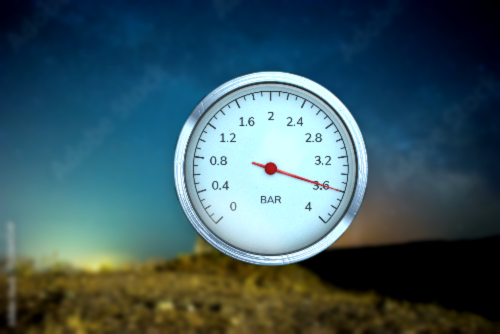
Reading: 3.6 bar
